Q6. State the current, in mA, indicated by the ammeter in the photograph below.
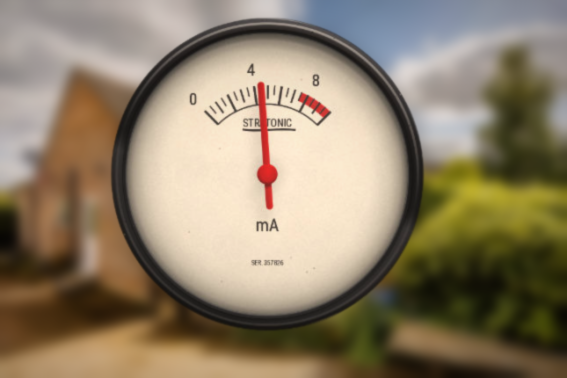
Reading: 4.5 mA
